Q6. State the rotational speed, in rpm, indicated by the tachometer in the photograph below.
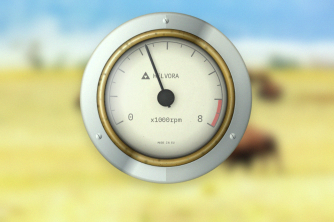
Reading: 3250 rpm
